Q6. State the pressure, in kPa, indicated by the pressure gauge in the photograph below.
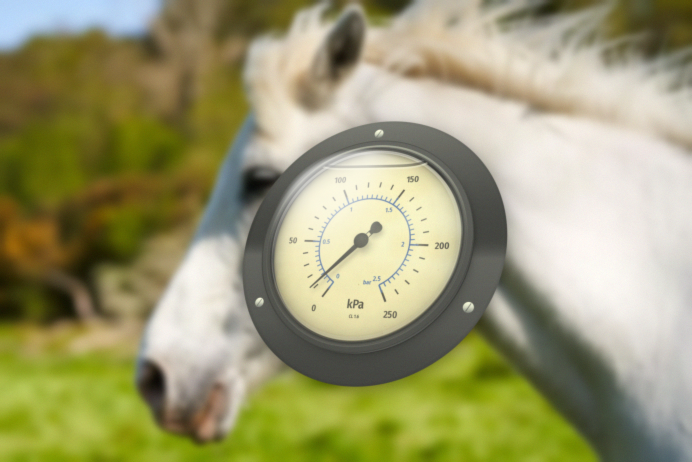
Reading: 10 kPa
